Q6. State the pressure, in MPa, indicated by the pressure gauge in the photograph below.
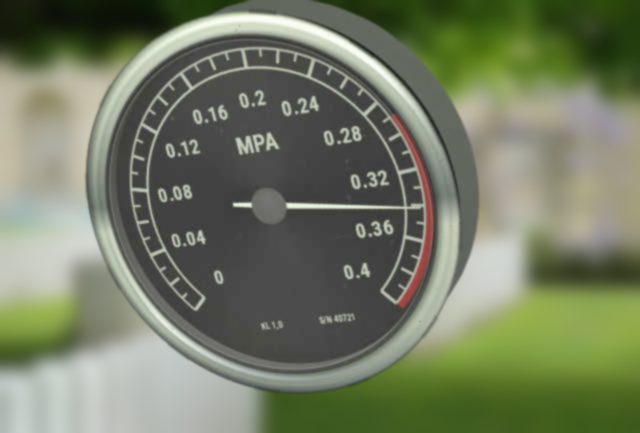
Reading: 0.34 MPa
